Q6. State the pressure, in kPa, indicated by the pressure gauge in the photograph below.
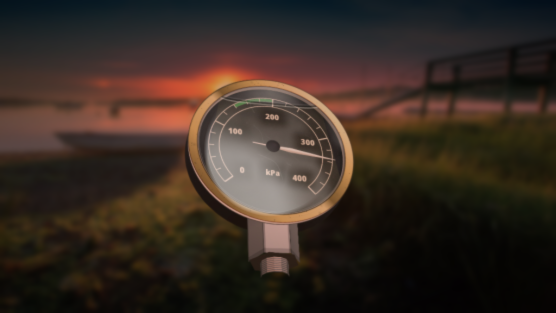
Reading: 340 kPa
